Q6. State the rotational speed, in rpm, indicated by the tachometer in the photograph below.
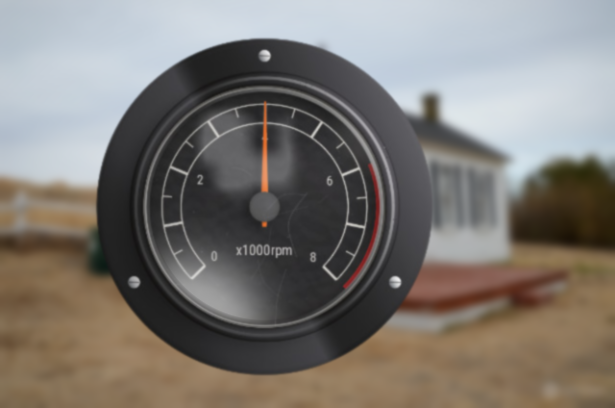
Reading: 4000 rpm
